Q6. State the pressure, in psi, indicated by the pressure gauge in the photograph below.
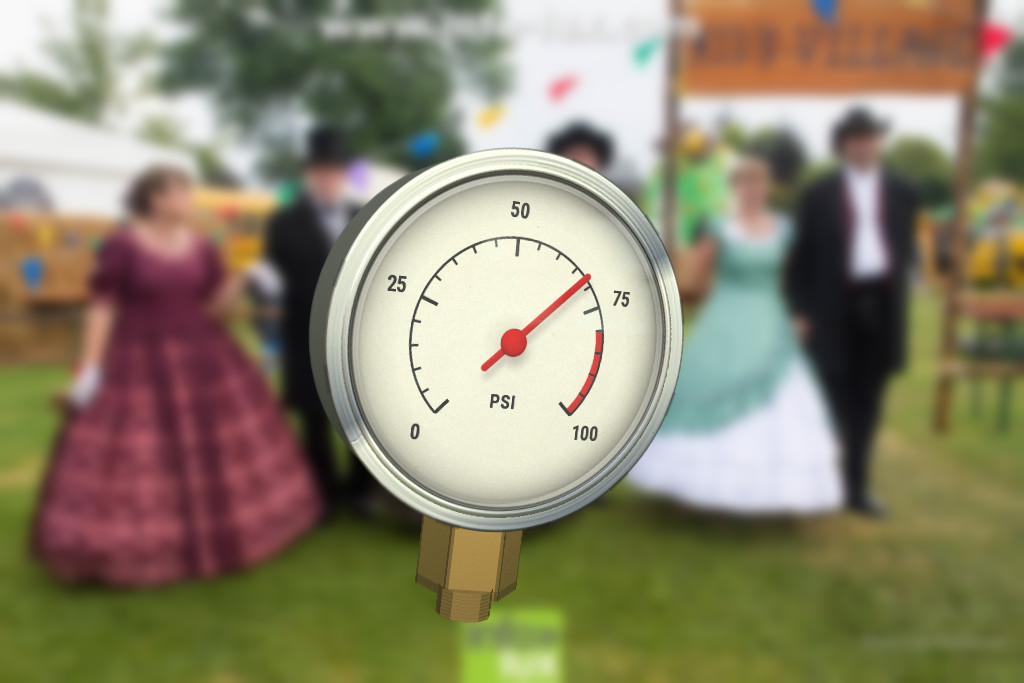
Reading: 67.5 psi
